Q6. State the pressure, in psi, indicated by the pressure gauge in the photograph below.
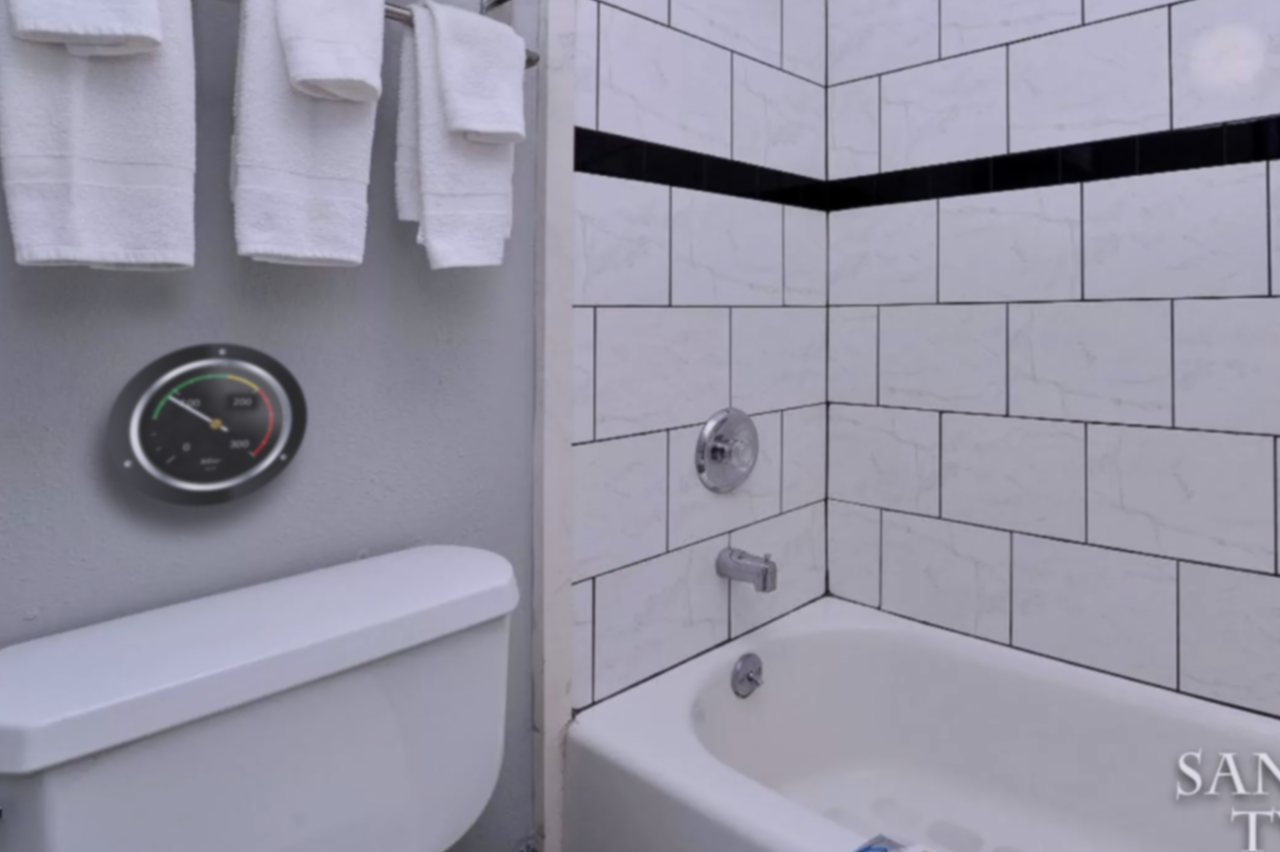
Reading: 90 psi
